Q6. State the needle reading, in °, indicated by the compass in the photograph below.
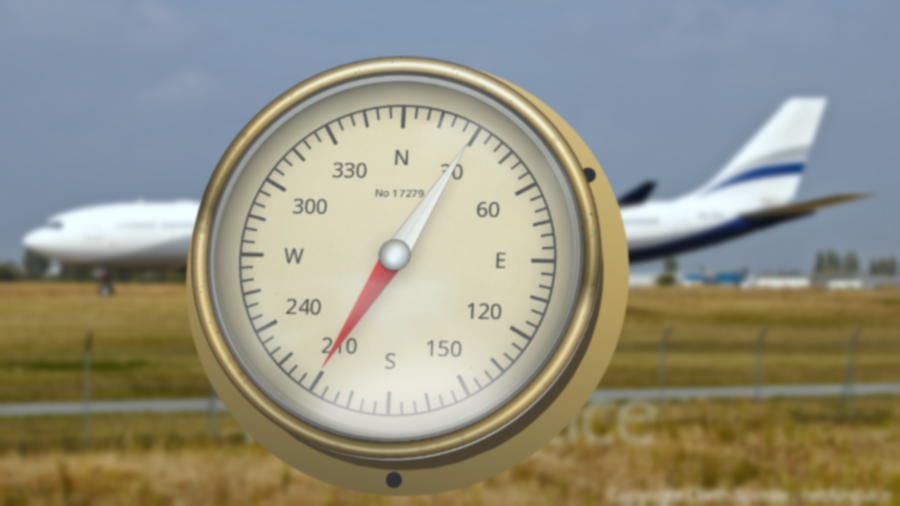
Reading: 210 °
